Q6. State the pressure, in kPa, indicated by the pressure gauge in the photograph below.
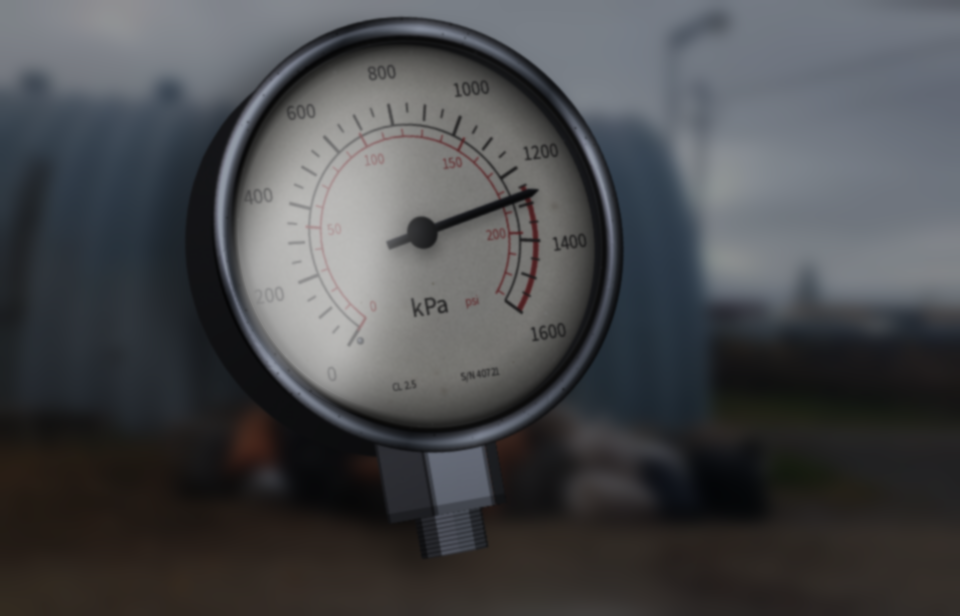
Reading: 1275 kPa
